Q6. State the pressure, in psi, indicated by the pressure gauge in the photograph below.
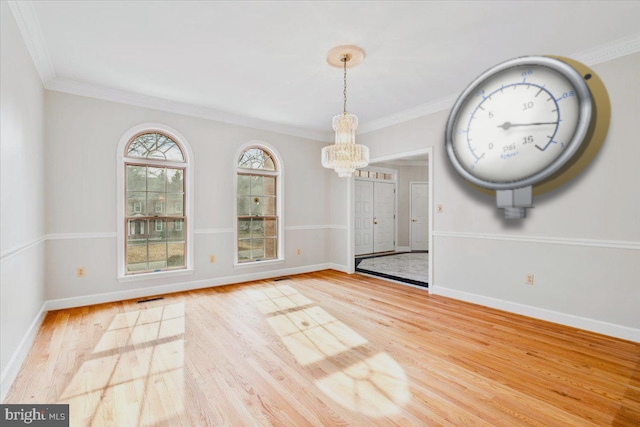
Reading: 13 psi
